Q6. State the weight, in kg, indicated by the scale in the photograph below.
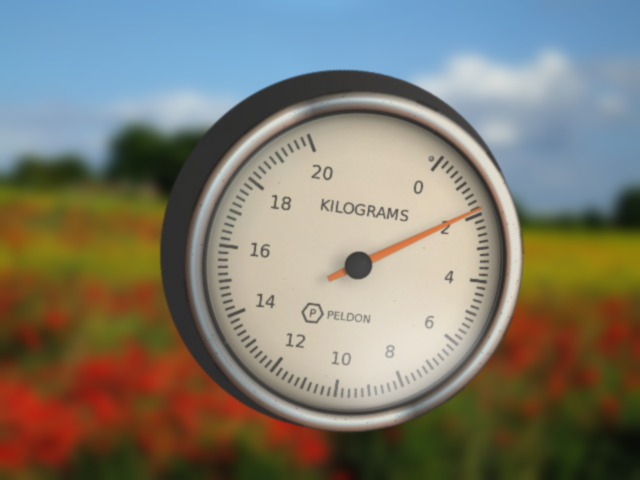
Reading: 1.8 kg
